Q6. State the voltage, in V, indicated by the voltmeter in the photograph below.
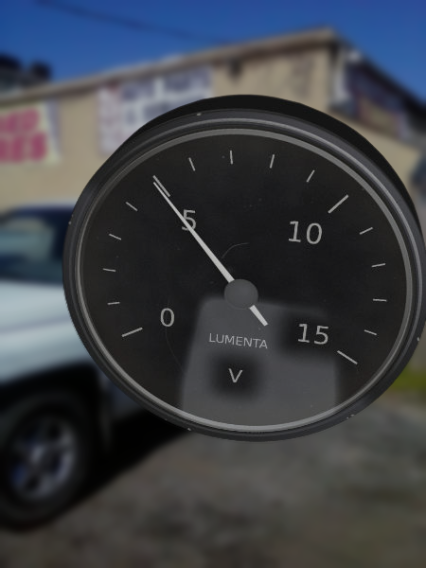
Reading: 5 V
